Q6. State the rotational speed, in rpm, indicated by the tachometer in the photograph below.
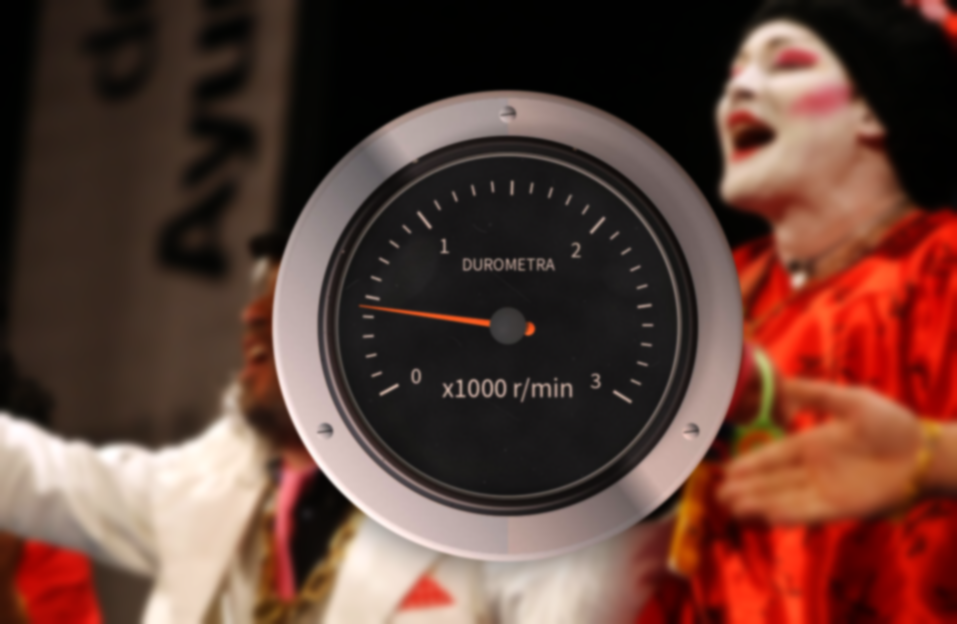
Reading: 450 rpm
